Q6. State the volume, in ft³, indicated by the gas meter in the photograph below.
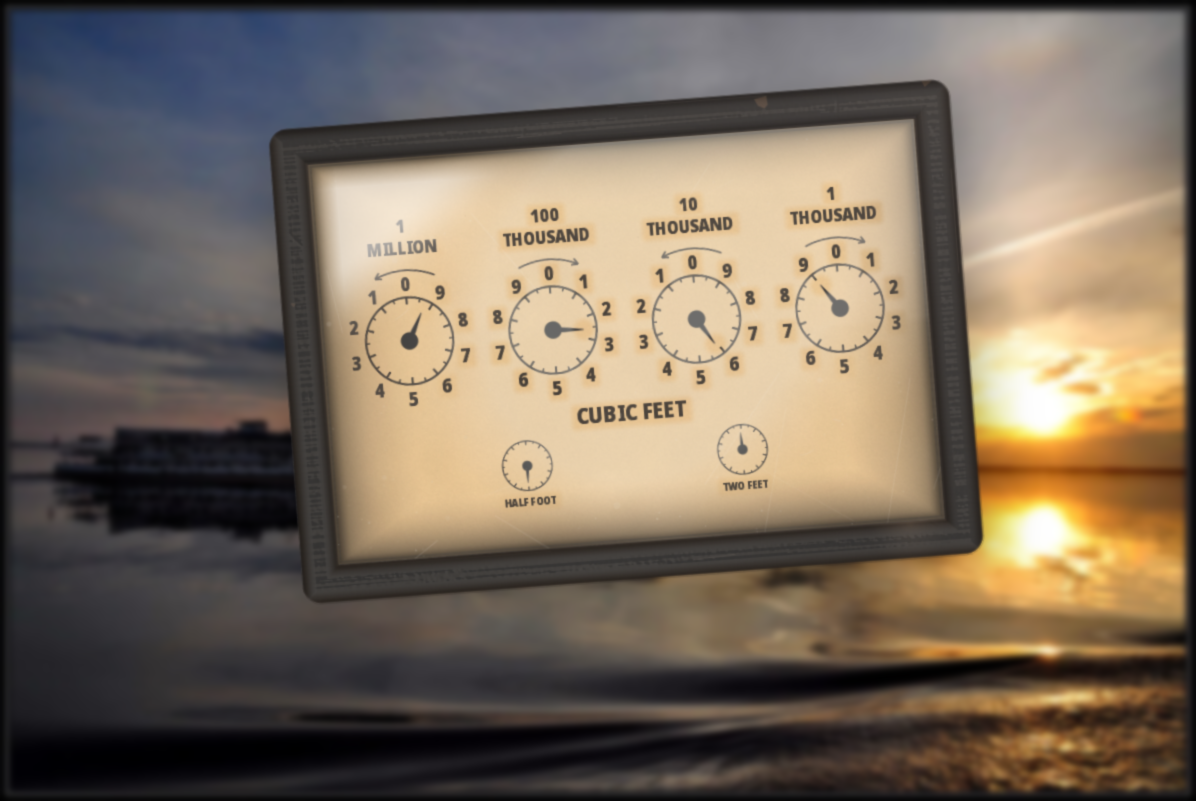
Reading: 925900 ft³
